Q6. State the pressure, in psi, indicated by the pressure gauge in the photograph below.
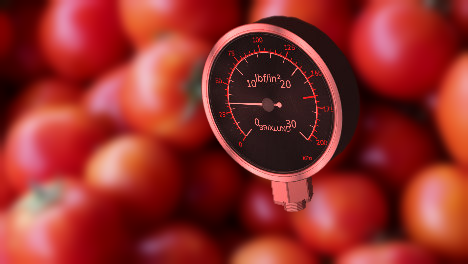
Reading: 5 psi
